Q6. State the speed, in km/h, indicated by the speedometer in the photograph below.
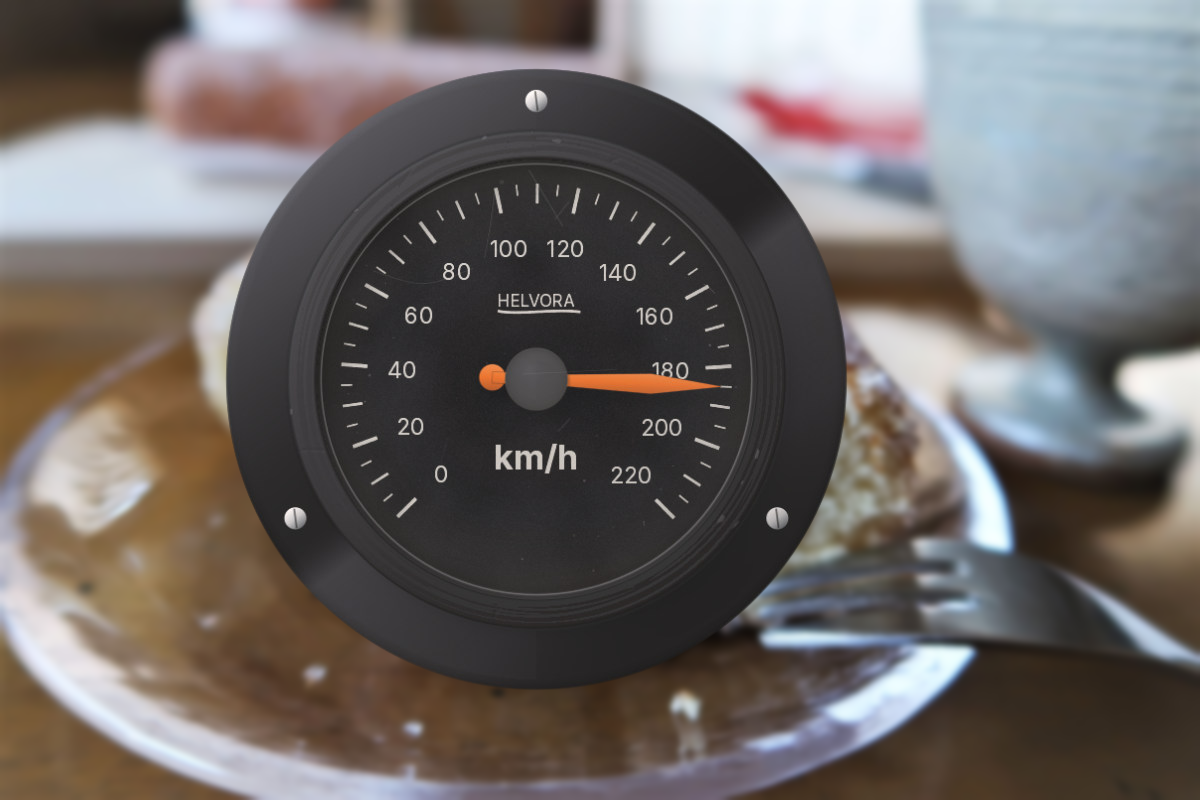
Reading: 185 km/h
